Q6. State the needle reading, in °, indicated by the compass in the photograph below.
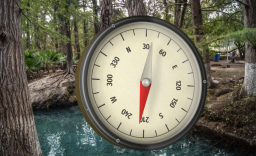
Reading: 217.5 °
